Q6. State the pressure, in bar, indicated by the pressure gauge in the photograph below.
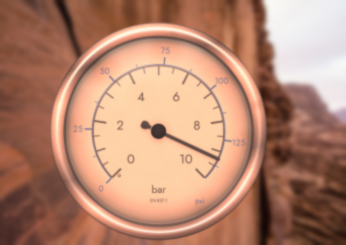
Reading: 9.25 bar
